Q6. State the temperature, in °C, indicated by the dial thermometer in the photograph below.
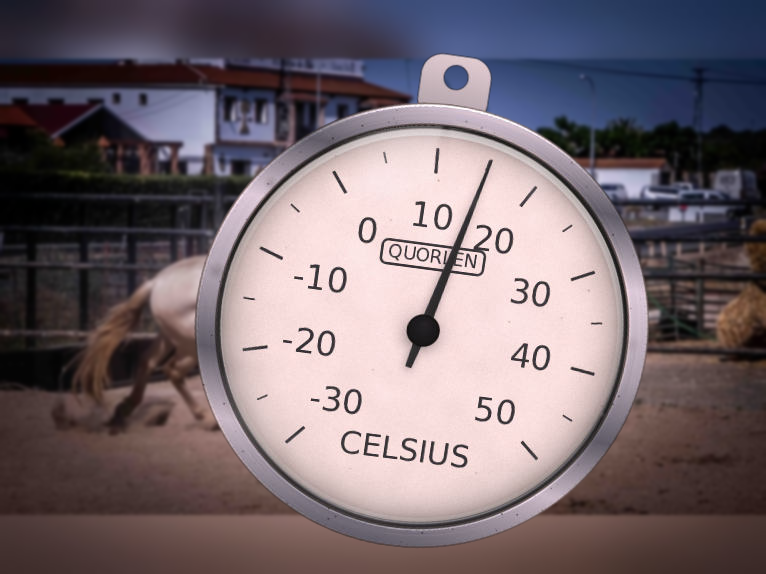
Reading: 15 °C
